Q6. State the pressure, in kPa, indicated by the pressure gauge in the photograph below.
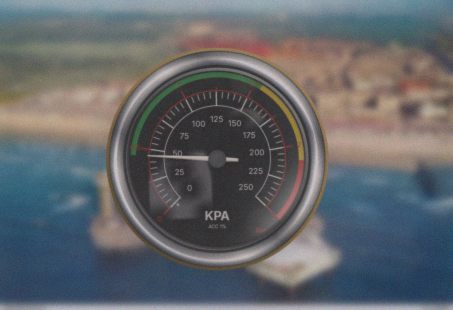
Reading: 45 kPa
